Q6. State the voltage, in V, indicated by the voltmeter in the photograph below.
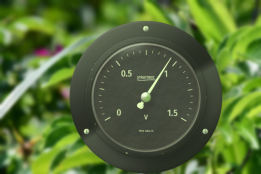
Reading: 0.95 V
